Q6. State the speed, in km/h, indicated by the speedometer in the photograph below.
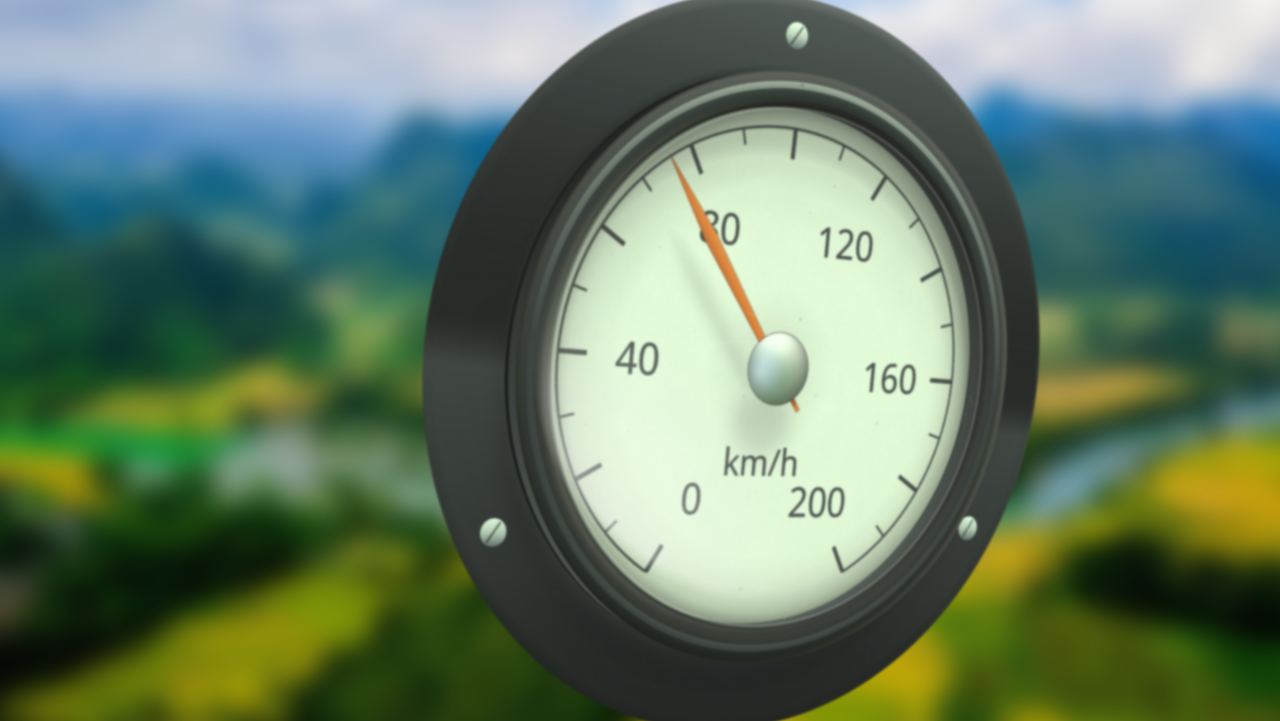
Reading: 75 km/h
